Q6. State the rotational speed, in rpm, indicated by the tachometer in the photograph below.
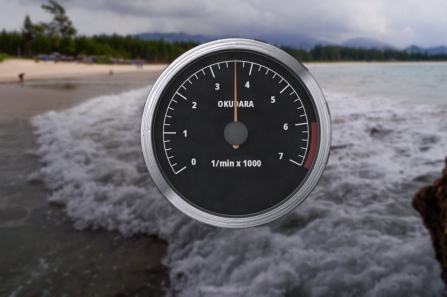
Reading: 3600 rpm
